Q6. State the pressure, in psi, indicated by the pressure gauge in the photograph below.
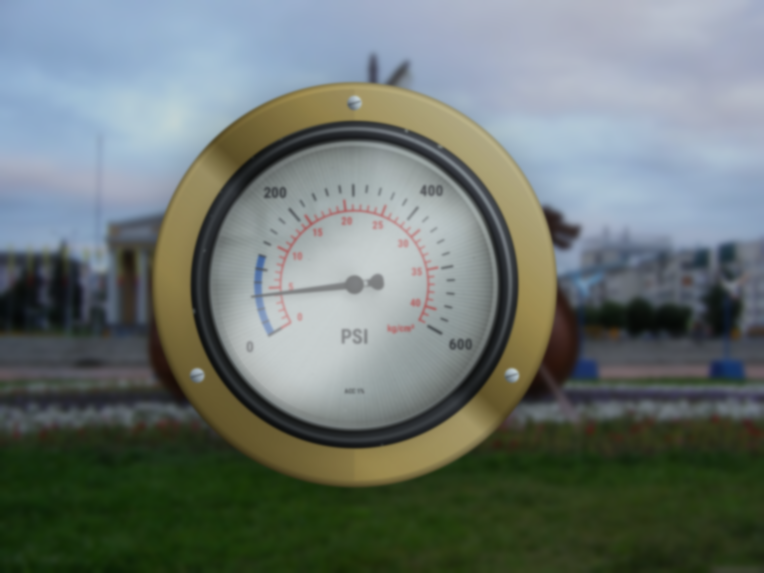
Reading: 60 psi
